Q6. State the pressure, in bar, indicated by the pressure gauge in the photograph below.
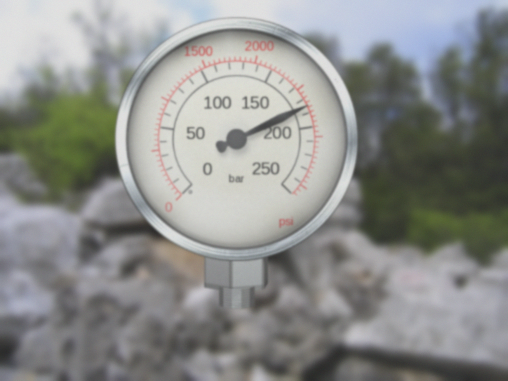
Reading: 185 bar
